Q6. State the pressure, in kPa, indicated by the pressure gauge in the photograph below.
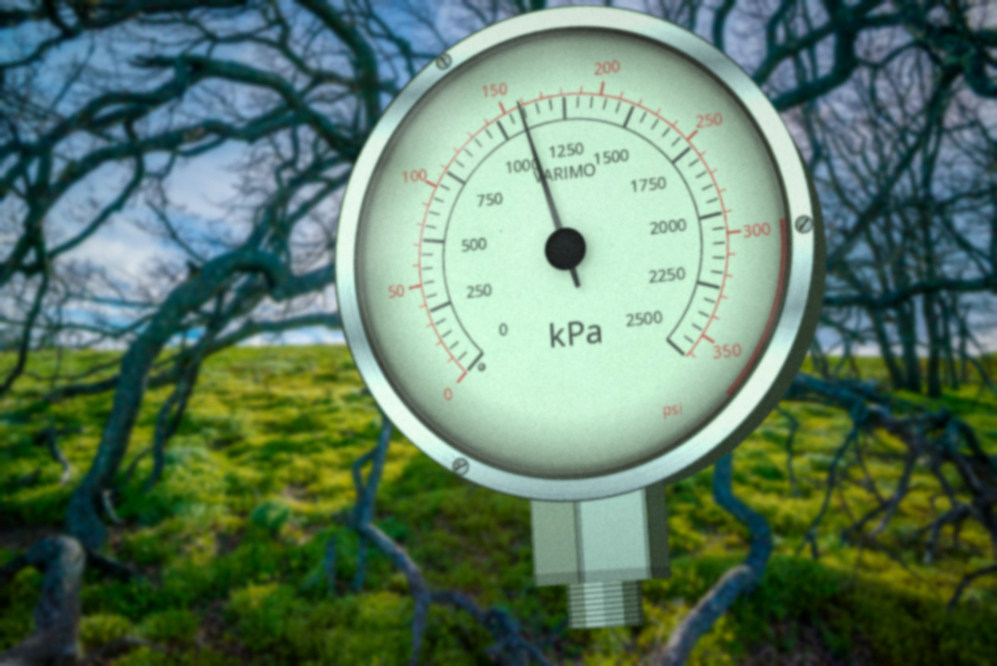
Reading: 1100 kPa
